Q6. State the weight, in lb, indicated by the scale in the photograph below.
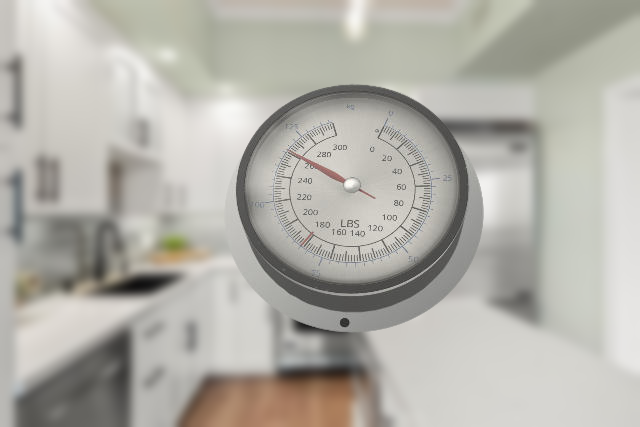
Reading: 260 lb
